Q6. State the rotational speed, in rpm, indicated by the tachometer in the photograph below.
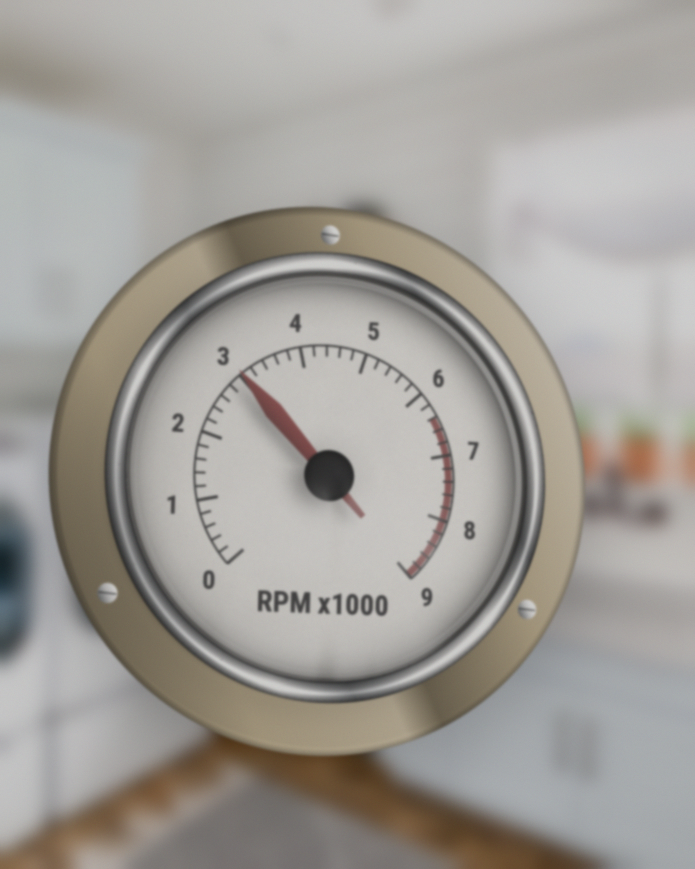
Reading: 3000 rpm
